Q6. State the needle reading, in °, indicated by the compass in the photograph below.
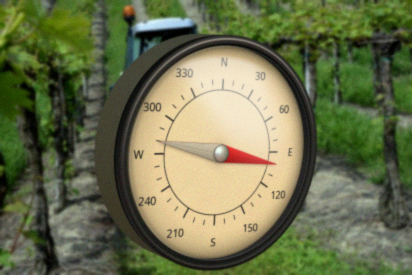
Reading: 100 °
